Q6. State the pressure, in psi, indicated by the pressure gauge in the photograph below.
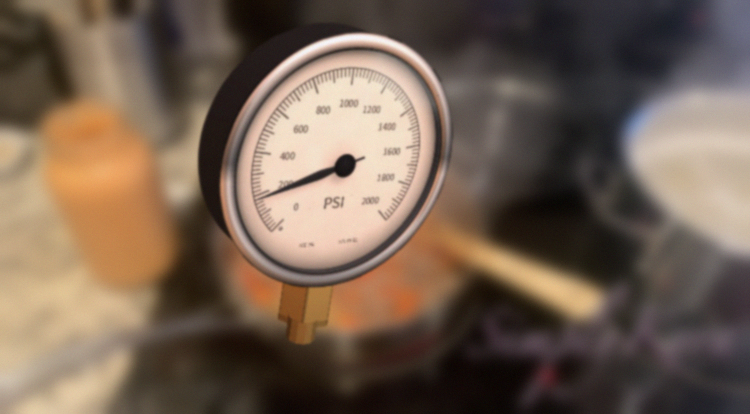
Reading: 200 psi
